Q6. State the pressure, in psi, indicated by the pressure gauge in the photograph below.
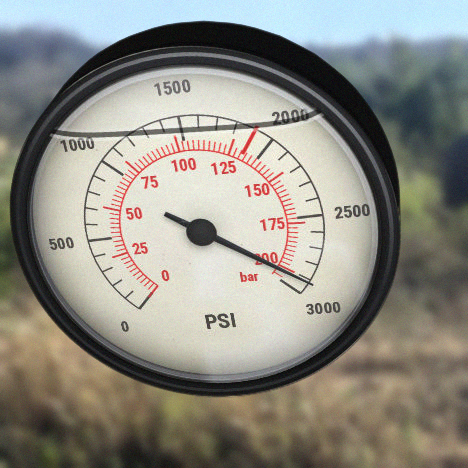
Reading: 2900 psi
